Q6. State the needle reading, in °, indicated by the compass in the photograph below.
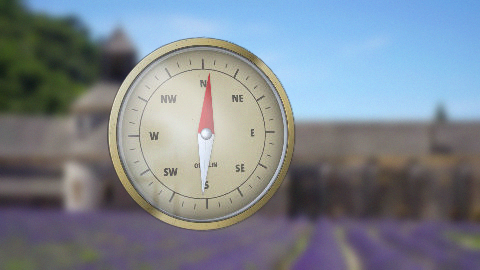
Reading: 5 °
